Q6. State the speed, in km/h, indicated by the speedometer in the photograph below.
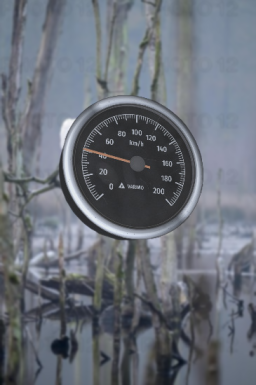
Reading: 40 km/h
